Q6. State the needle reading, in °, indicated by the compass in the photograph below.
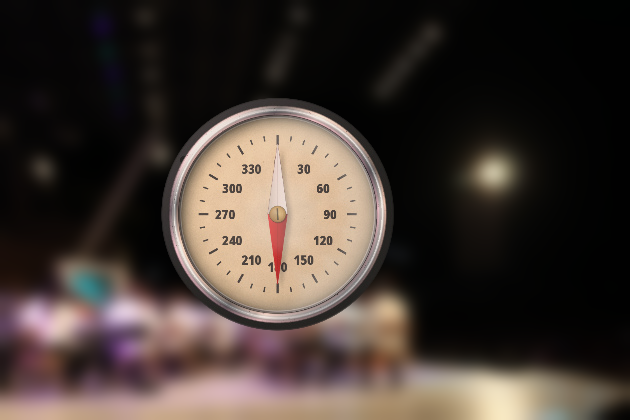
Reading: 180 °
